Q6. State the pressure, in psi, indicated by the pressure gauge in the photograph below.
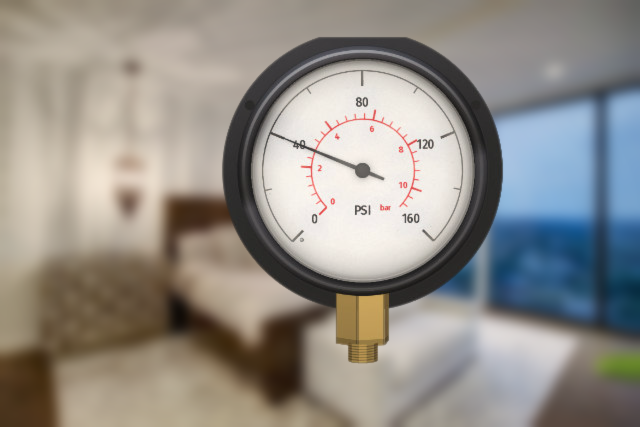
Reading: 40 psi
